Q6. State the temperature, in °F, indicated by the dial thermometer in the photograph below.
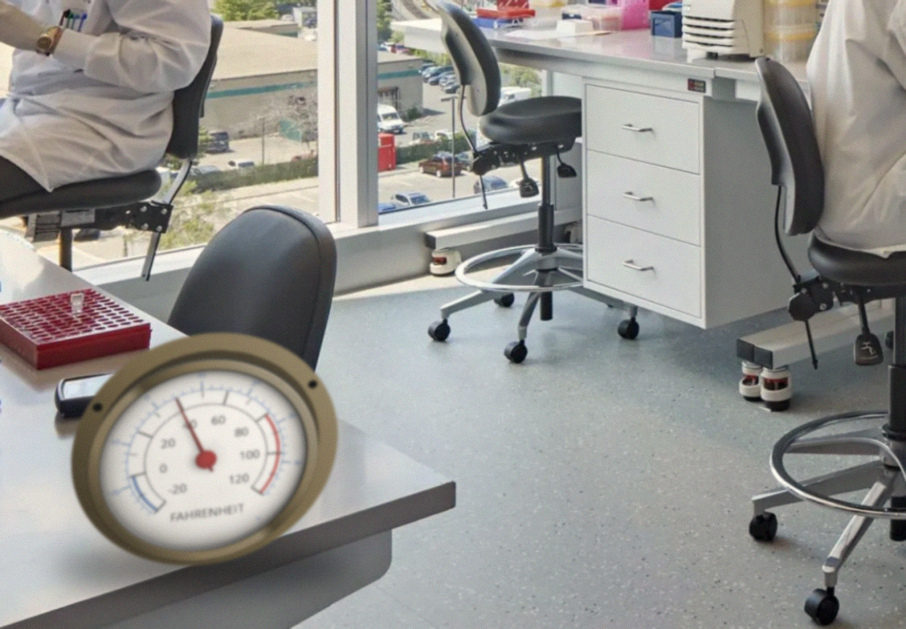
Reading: 40 °F
